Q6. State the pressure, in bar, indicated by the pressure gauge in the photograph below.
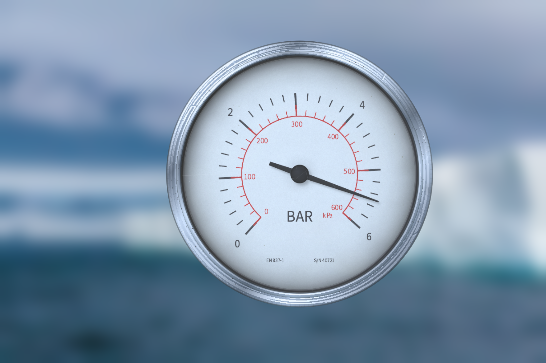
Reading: 5.5 bar
